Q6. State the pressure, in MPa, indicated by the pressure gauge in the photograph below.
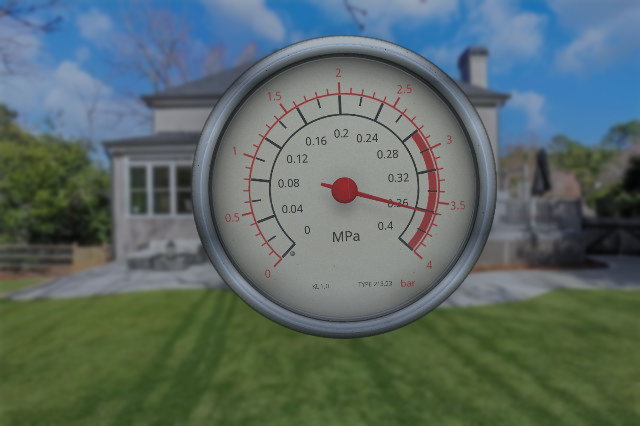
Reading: 0.36 MPa
